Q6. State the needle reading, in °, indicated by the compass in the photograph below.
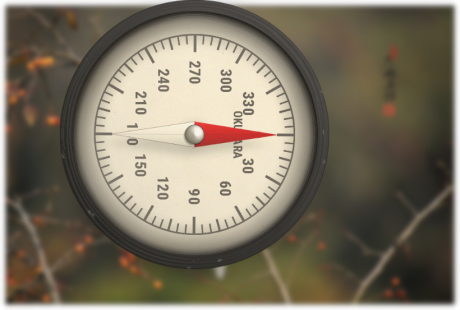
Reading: 0 °
